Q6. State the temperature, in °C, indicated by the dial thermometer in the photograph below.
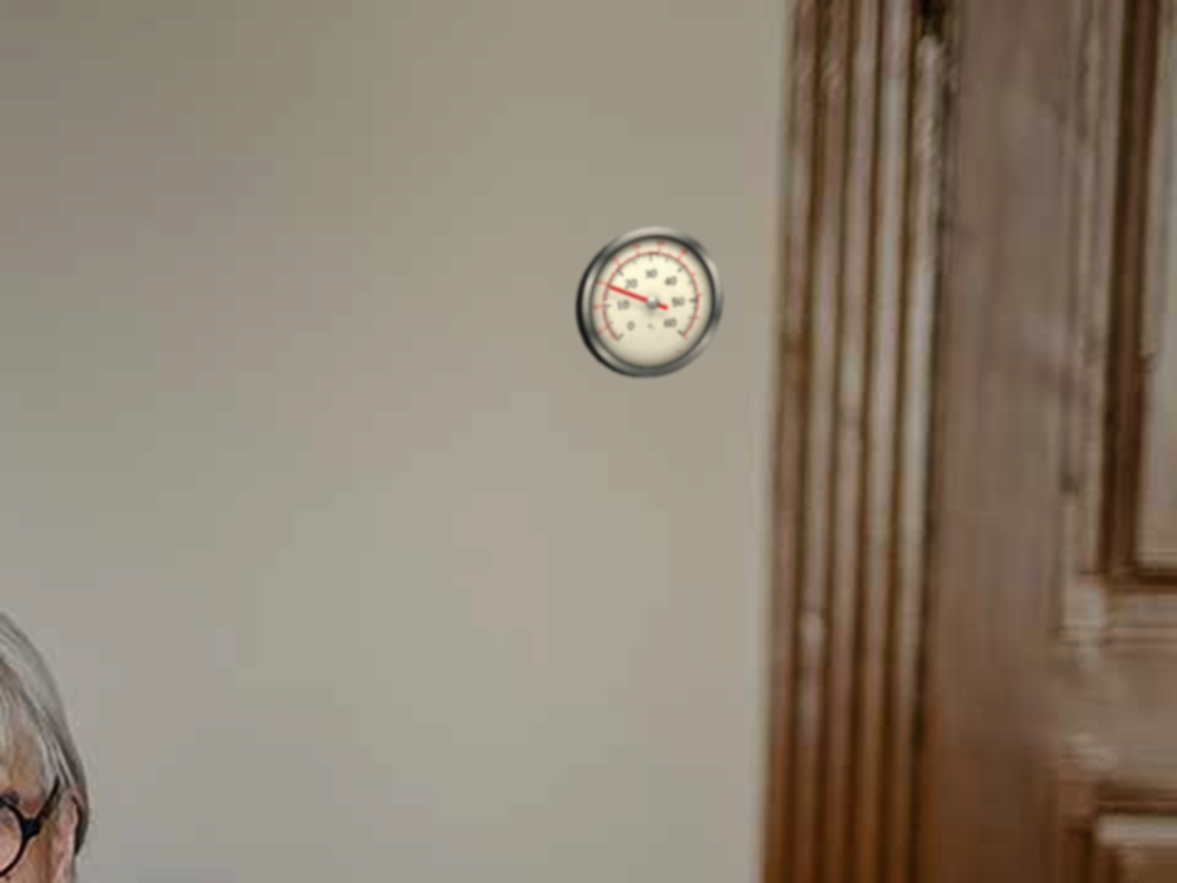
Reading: 15 °C
